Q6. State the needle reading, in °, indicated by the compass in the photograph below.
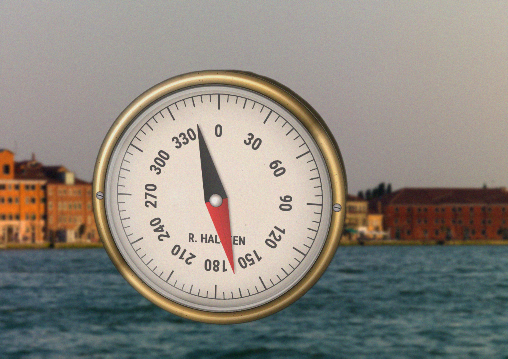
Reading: 165 °
